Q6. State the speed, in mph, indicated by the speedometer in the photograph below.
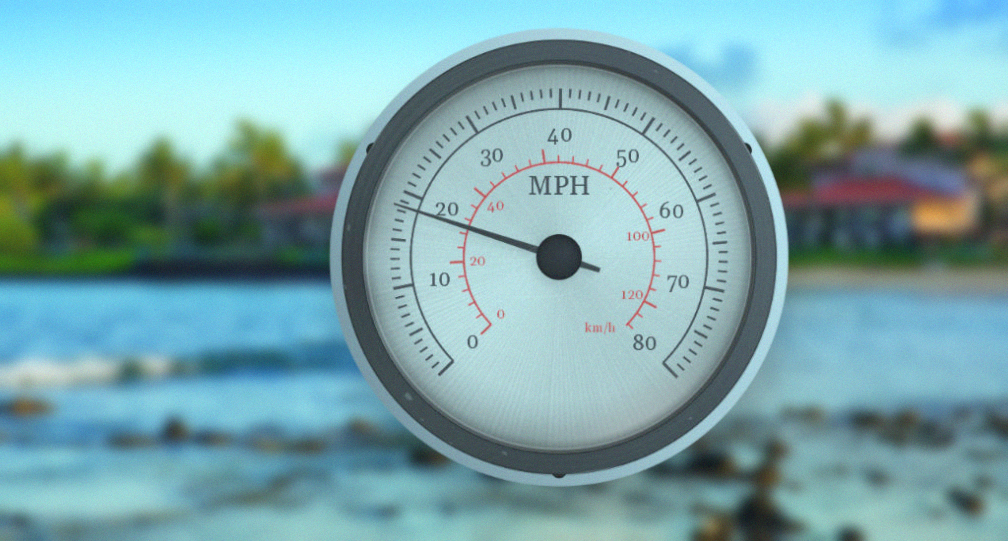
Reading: 18.5 mph
